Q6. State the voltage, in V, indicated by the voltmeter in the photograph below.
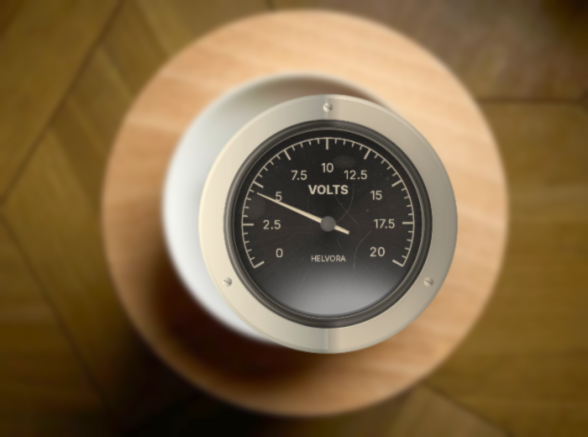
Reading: 4.5 V
